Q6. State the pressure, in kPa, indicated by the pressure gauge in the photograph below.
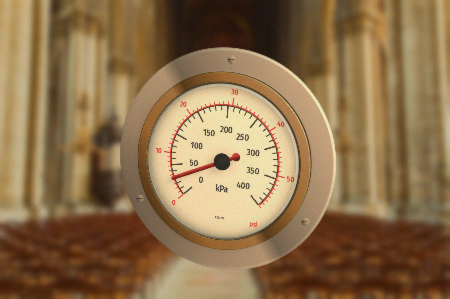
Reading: 30 kPa
